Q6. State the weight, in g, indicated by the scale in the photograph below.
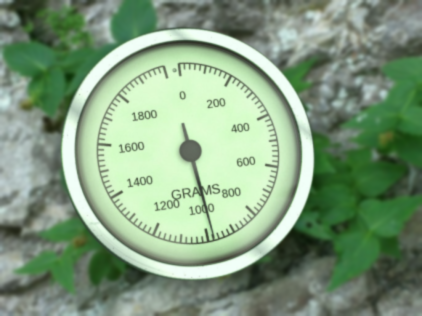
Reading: 980 g
